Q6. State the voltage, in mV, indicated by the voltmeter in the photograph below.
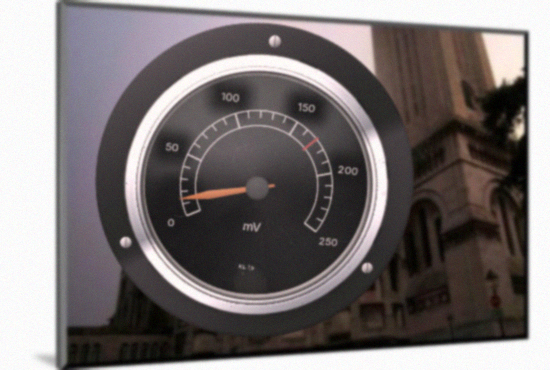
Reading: 15 mV
